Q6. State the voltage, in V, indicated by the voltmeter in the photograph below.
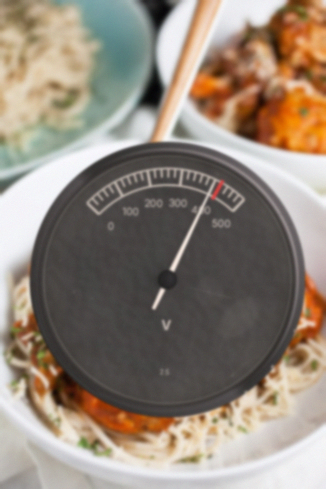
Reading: 400 V
